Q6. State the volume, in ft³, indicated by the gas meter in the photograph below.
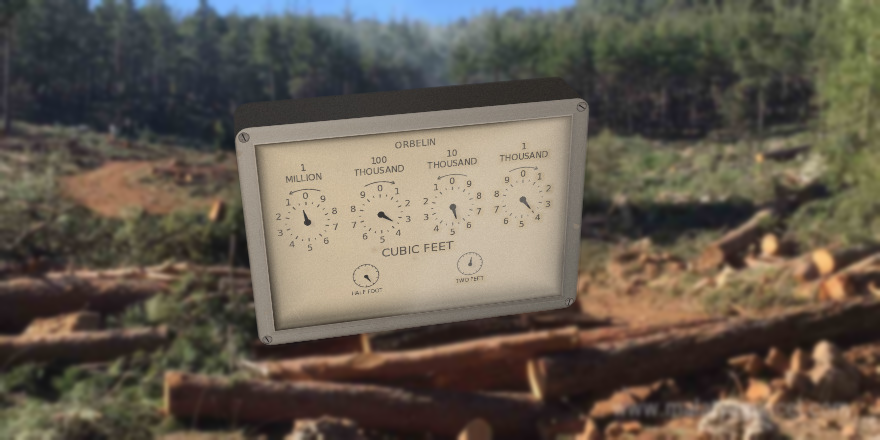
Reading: 35400 ft³
